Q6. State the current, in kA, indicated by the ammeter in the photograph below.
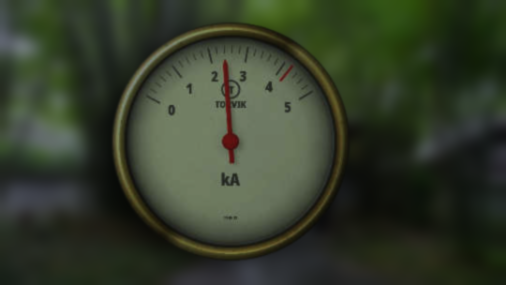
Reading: 2.4 kA
